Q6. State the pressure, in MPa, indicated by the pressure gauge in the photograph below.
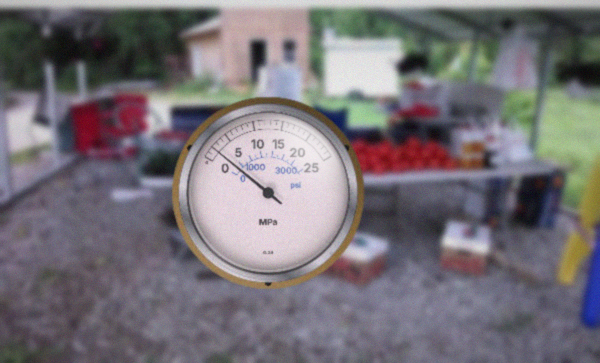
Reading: 2 MPa
